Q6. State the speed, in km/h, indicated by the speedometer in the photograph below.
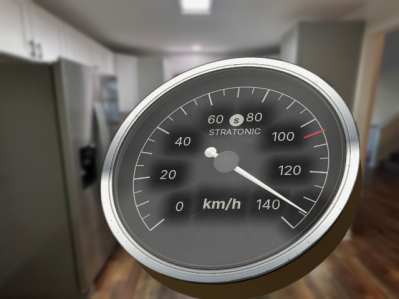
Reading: 135 km/h
